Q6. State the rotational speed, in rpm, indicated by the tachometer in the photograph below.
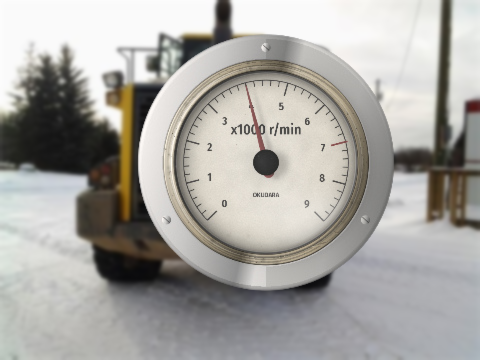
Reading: 4000 rpm
